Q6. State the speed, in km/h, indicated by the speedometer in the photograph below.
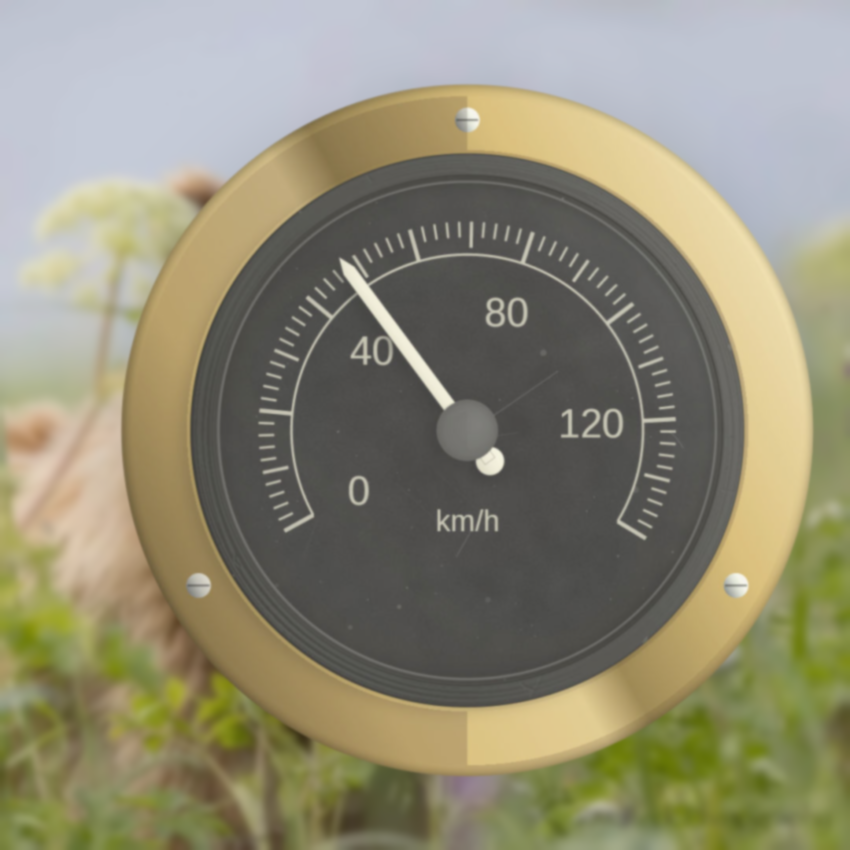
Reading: 48 km/h
